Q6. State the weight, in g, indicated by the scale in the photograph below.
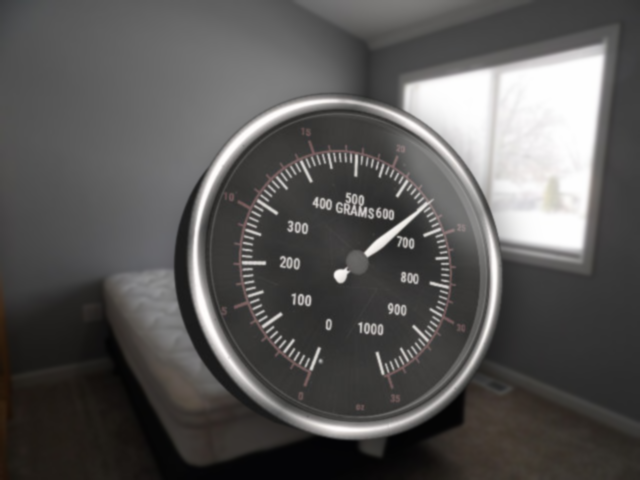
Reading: 650 g
